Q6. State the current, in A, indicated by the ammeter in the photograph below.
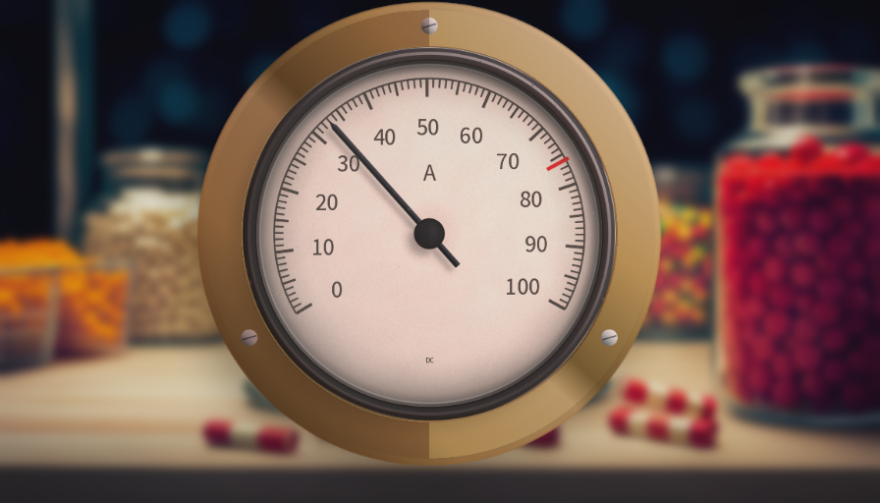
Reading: 33 A
